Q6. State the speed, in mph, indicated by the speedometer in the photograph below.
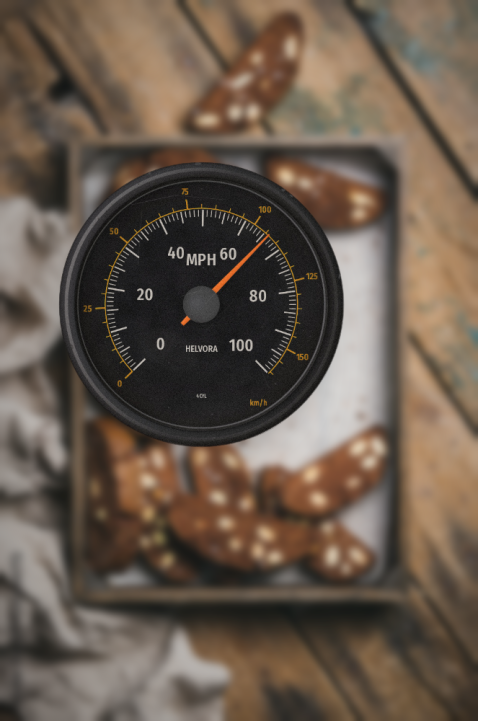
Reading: 66 mph
